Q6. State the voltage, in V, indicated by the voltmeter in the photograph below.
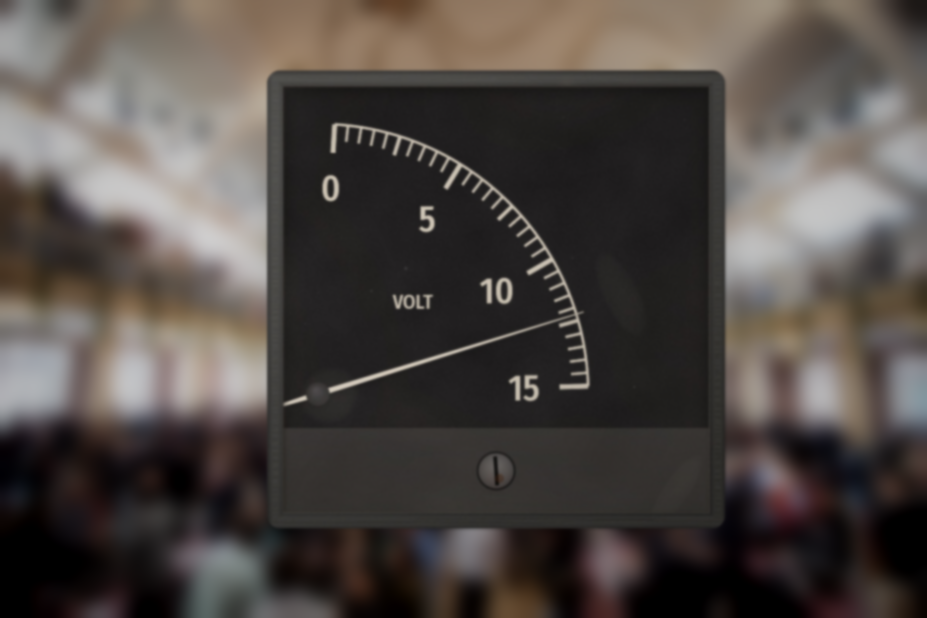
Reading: 12.25 V
